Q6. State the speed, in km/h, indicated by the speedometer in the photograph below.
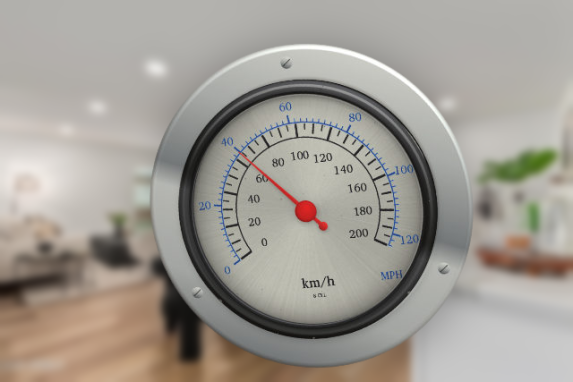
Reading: 65 km/h
